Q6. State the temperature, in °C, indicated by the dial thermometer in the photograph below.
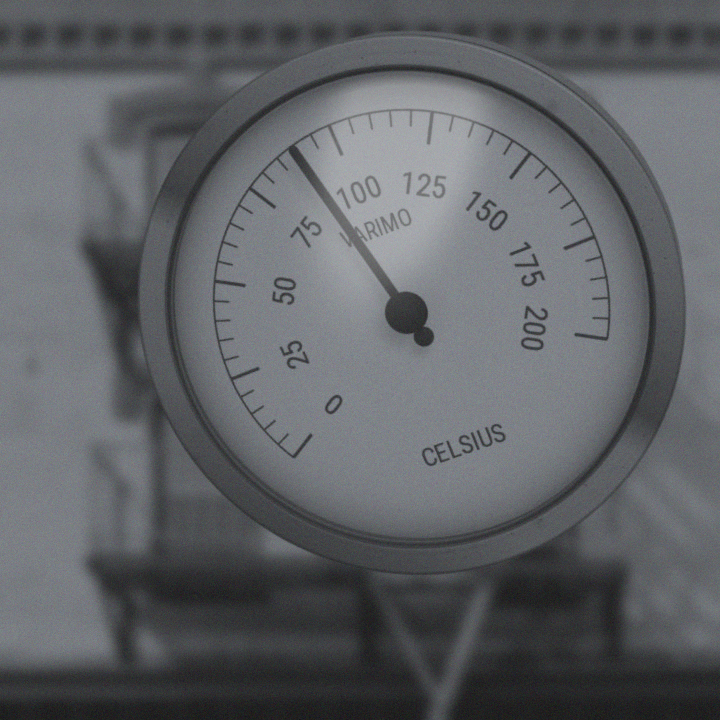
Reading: 90 °C
